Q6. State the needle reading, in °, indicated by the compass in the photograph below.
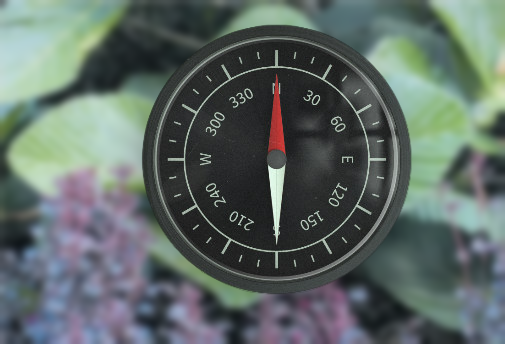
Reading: 0 °
